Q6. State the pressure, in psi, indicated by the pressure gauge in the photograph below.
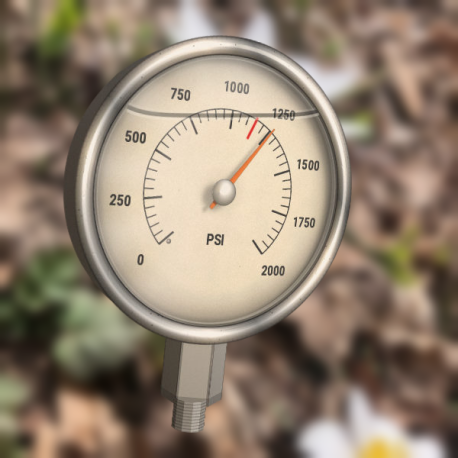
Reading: 1250 psi
